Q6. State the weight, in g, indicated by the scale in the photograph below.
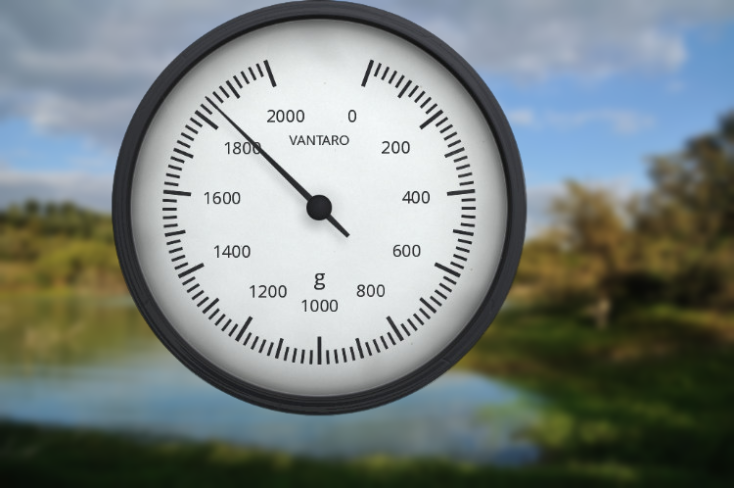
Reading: 1840 g
